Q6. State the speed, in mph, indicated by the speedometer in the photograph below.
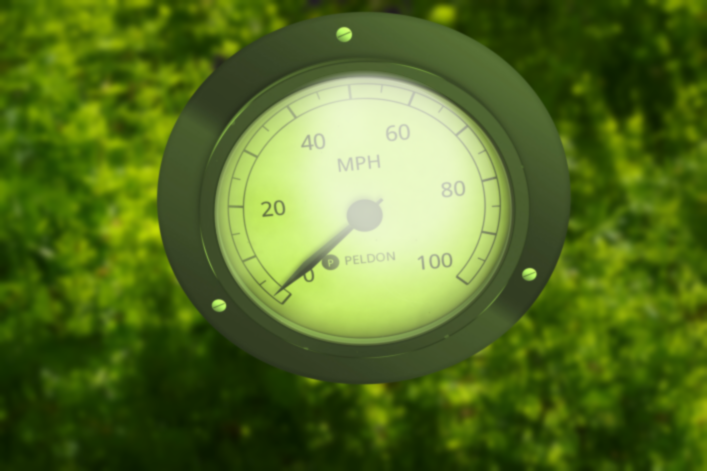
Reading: 2.5 mph
